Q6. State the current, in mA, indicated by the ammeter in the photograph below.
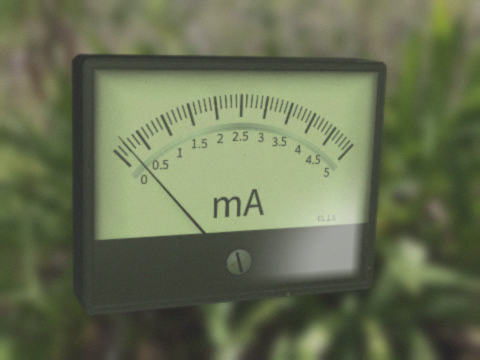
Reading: 0.2 mA
